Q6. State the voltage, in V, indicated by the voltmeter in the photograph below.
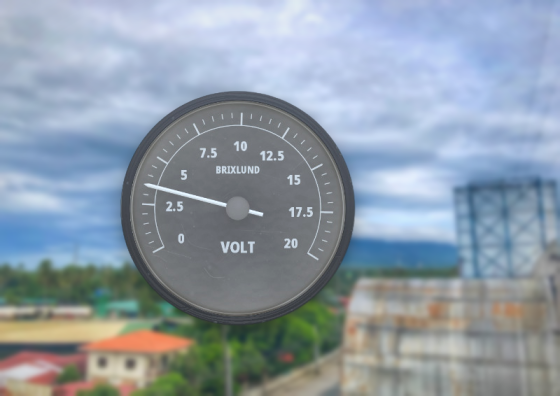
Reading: 3.5 V
